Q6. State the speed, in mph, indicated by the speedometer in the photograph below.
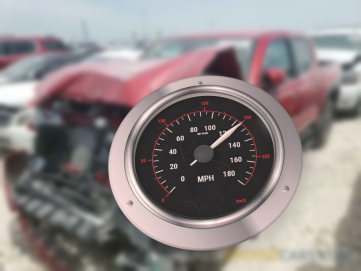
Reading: 125 mph
